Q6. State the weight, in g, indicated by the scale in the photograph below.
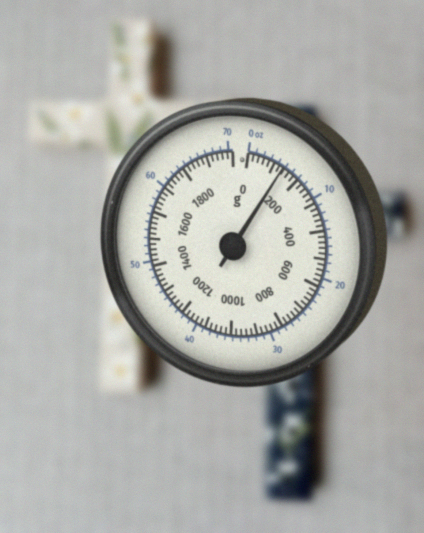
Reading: 140 g
